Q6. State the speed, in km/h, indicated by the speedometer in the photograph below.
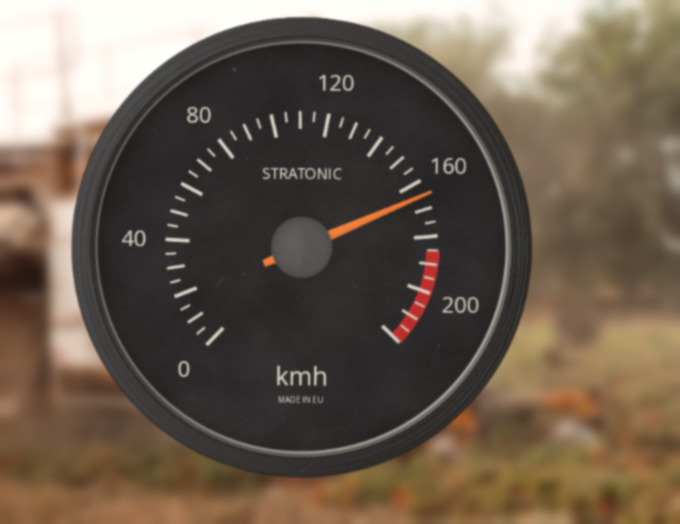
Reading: 165 km/h
